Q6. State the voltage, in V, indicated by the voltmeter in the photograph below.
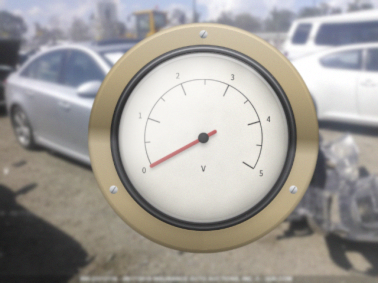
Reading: 0 V
